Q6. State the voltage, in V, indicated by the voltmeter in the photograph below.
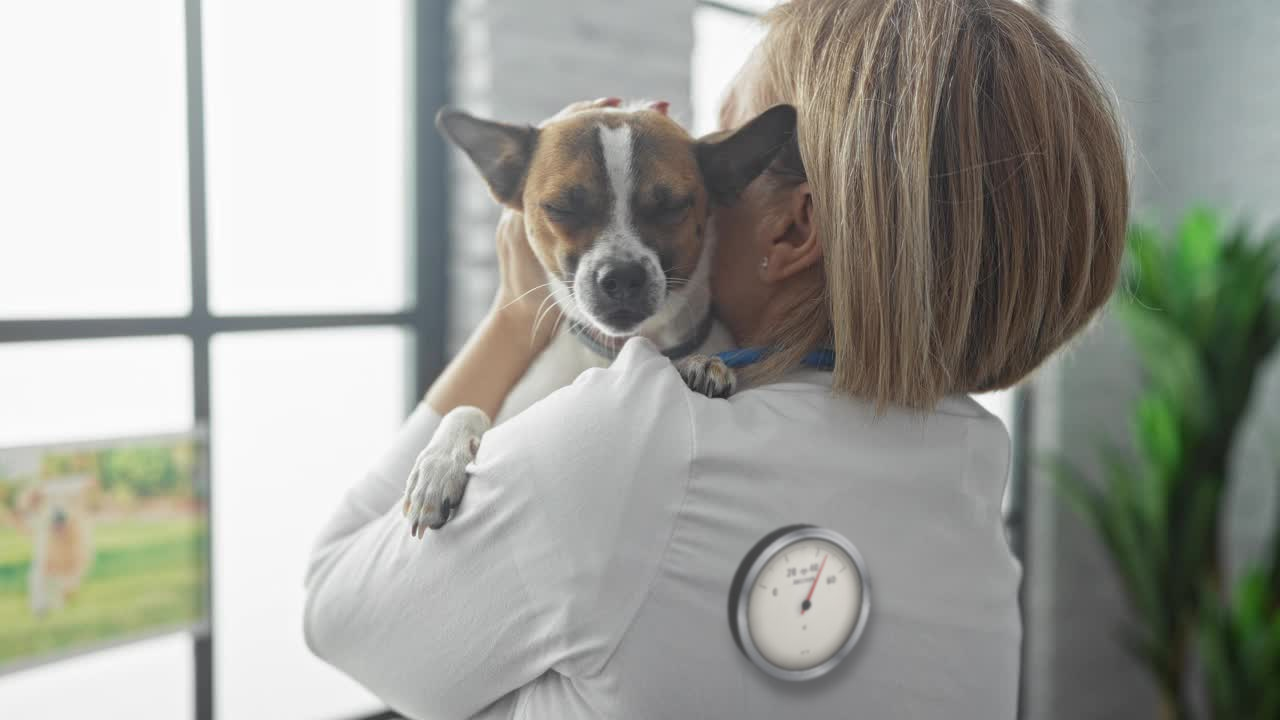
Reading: 45 V
